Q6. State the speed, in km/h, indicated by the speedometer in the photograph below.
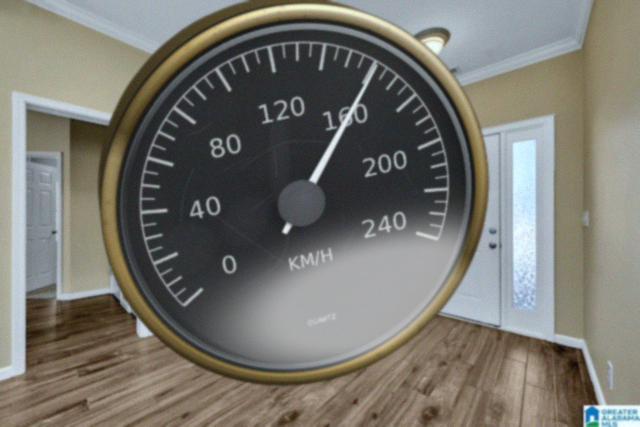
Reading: 160 km/h
